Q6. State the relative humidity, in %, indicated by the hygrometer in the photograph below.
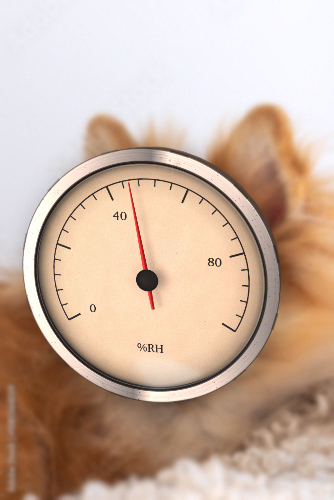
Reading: 46 %
